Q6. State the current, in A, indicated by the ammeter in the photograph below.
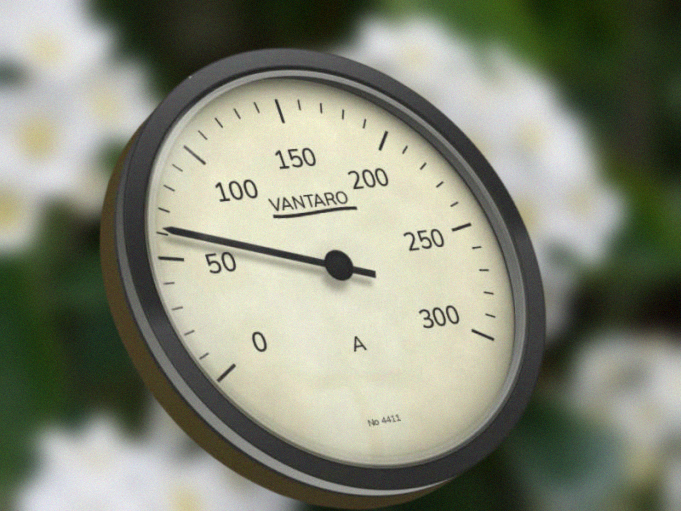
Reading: 60 A
